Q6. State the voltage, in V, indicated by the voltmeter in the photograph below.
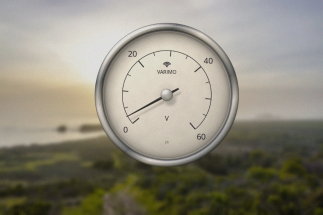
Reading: 2.5 V
